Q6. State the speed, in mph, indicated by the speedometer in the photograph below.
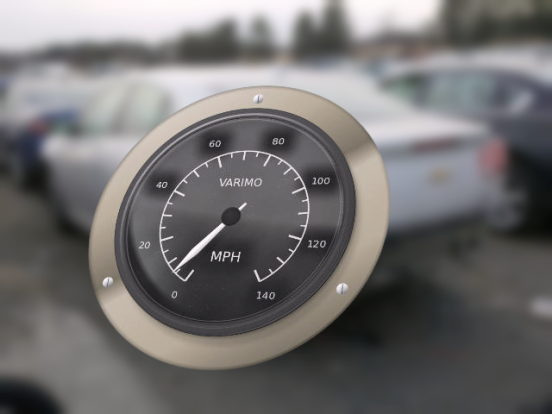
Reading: 5 mph
